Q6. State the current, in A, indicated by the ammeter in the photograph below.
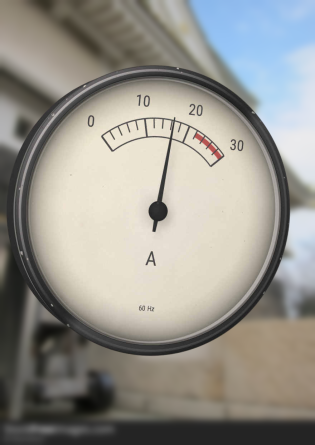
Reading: 16 A
